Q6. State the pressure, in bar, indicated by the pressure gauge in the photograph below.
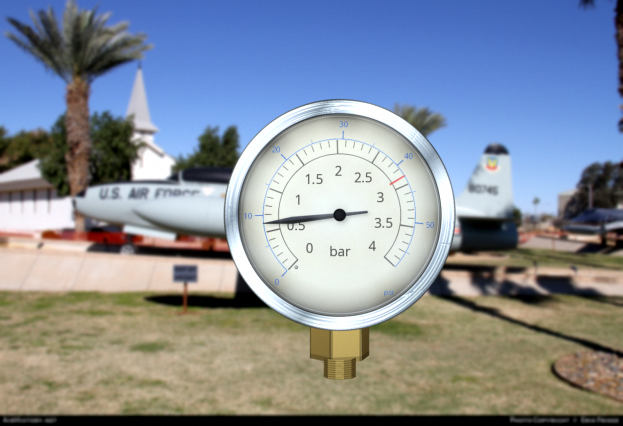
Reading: 0.6 bar
